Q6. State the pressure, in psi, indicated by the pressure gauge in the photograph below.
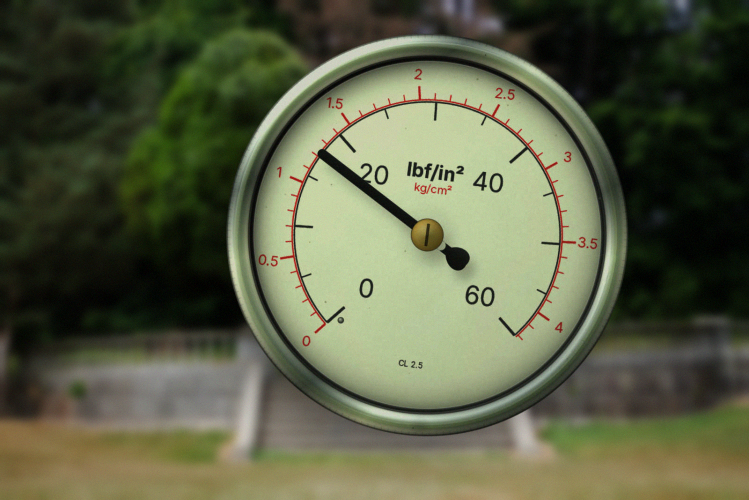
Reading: 17.5 psi
